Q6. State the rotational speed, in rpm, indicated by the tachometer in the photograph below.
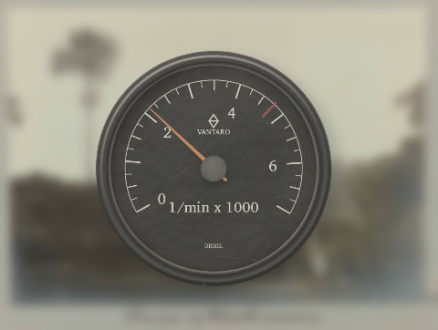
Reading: 2125 rpm
